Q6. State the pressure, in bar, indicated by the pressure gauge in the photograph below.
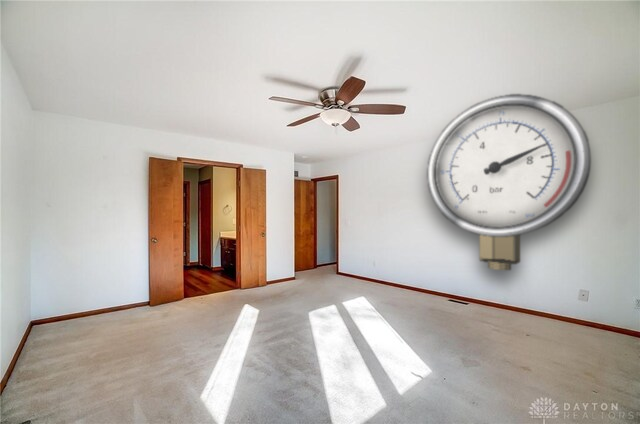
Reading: 7.5 bar
